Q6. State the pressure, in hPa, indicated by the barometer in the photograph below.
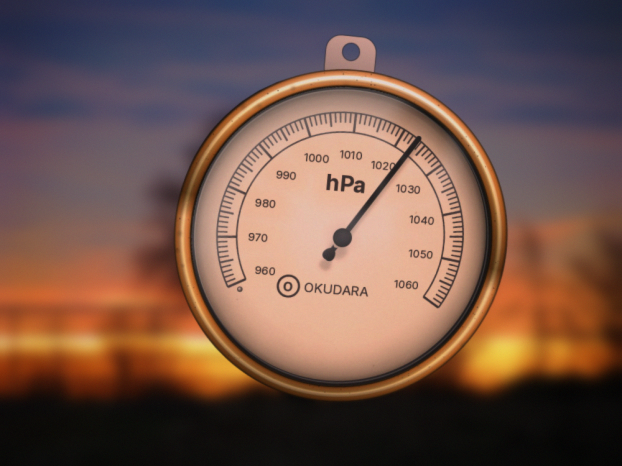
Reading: 1023 hPa
